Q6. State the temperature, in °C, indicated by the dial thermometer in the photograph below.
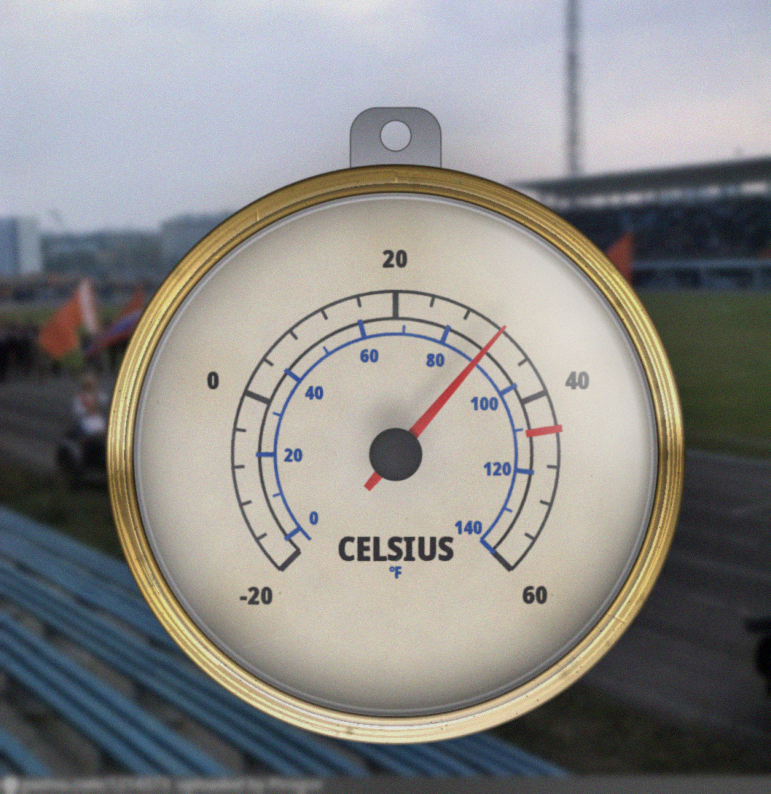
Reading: 32 °C
